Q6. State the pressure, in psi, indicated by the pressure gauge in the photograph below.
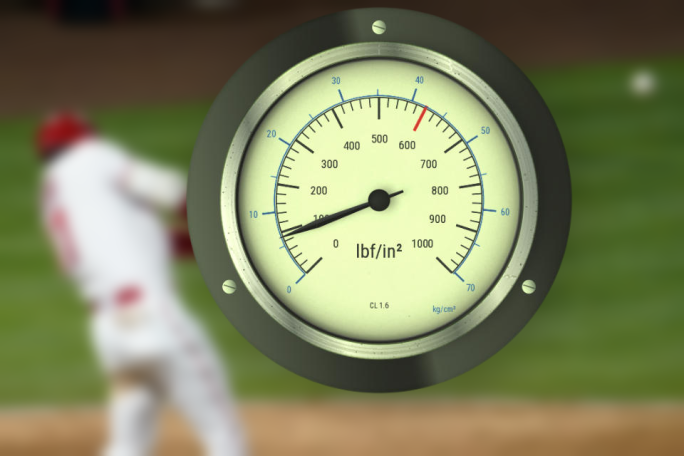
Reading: 90 psi
